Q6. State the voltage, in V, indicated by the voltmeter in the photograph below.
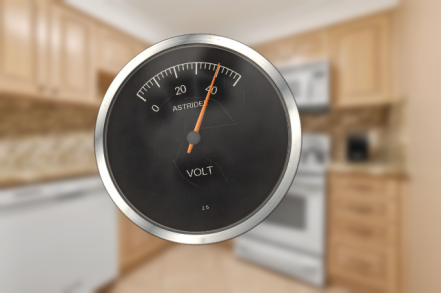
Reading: 40 V
